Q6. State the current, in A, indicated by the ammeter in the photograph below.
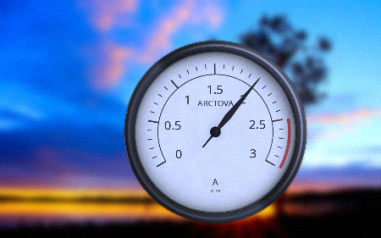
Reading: 2 A
